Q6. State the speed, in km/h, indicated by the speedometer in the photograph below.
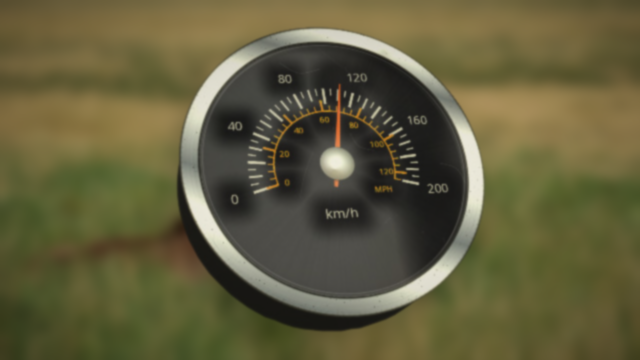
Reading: 110 km/h
